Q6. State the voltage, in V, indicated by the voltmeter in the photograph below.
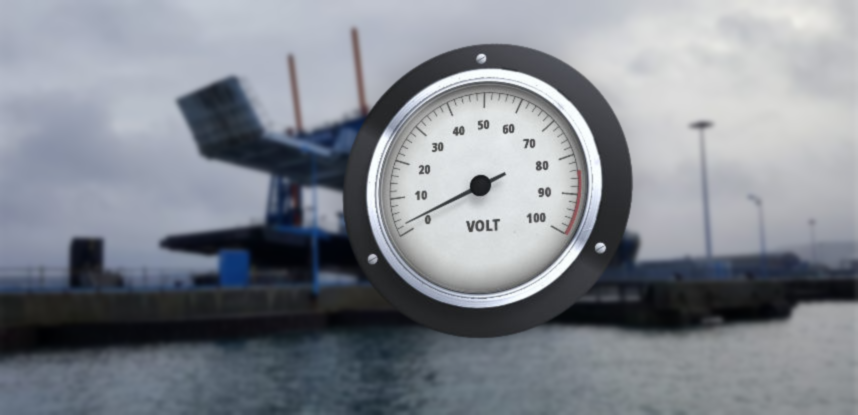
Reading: 2 V
